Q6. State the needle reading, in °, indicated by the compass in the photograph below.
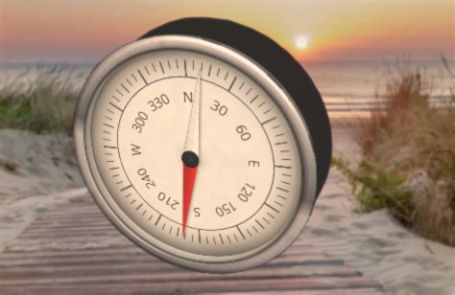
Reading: 190 °
